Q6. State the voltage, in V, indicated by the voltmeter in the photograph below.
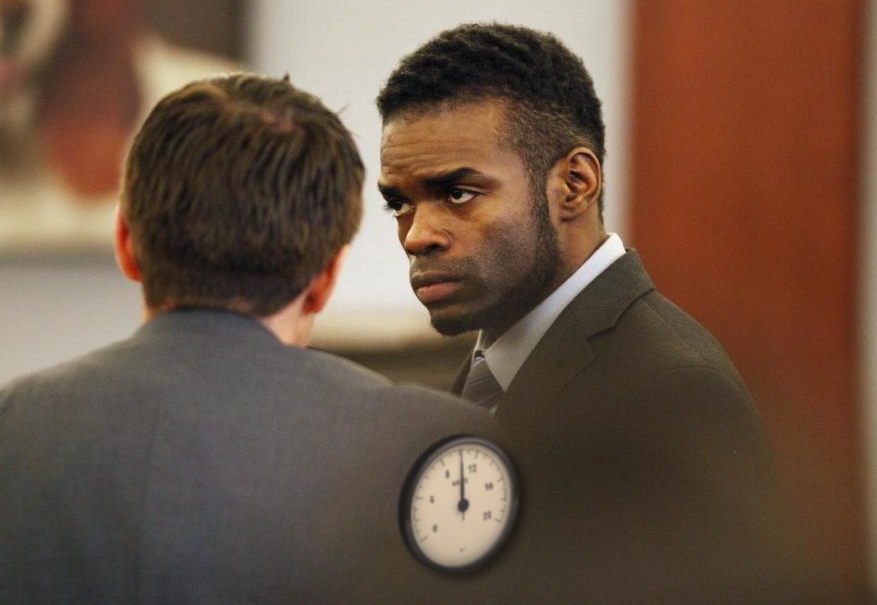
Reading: 10 V
